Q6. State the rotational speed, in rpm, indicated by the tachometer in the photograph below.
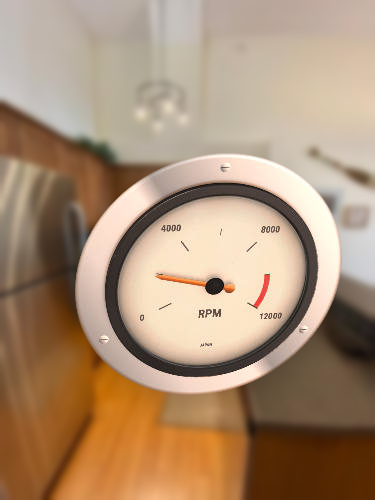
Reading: 2000 rpm
